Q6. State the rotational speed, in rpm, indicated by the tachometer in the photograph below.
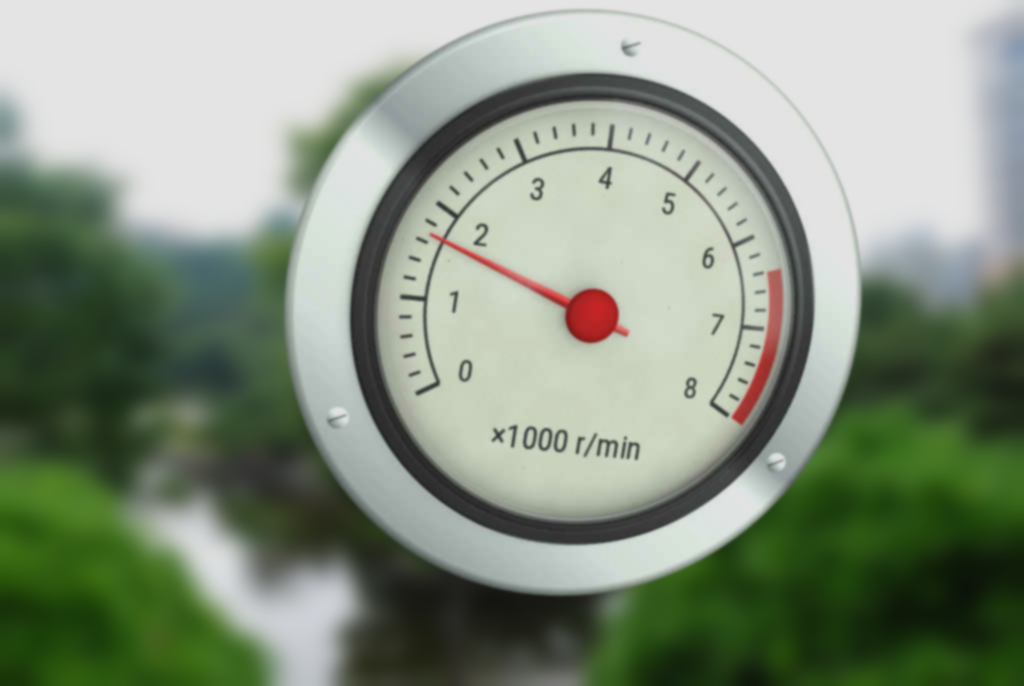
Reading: 1700 rpm
